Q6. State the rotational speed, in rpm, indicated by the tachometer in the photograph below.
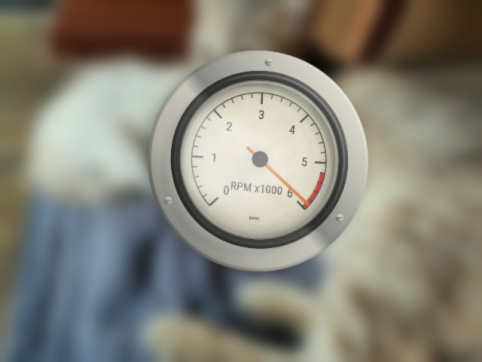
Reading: 5900 rpm
